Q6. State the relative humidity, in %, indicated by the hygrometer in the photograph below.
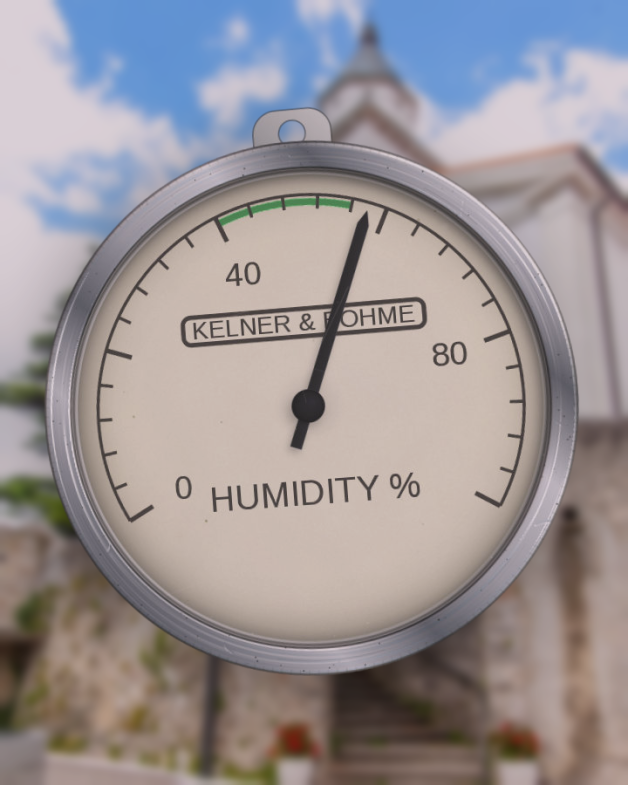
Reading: 58 %
